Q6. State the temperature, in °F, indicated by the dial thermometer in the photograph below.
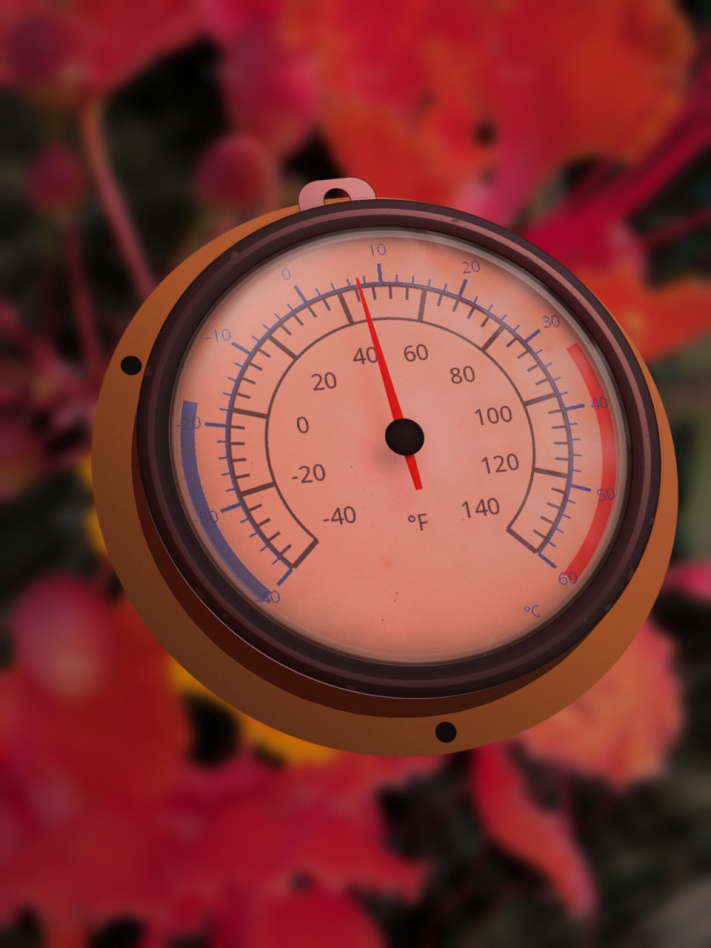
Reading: 44 °F
